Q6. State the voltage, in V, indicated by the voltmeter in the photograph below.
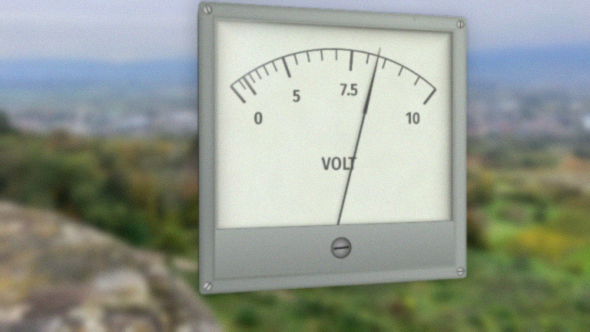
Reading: 8.25 V
